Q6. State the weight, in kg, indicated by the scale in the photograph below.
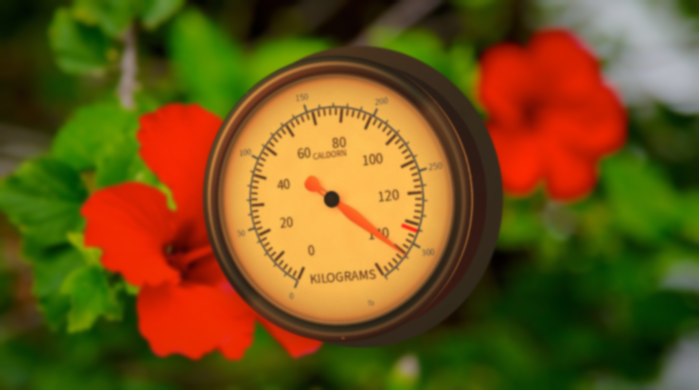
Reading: 140 kg
